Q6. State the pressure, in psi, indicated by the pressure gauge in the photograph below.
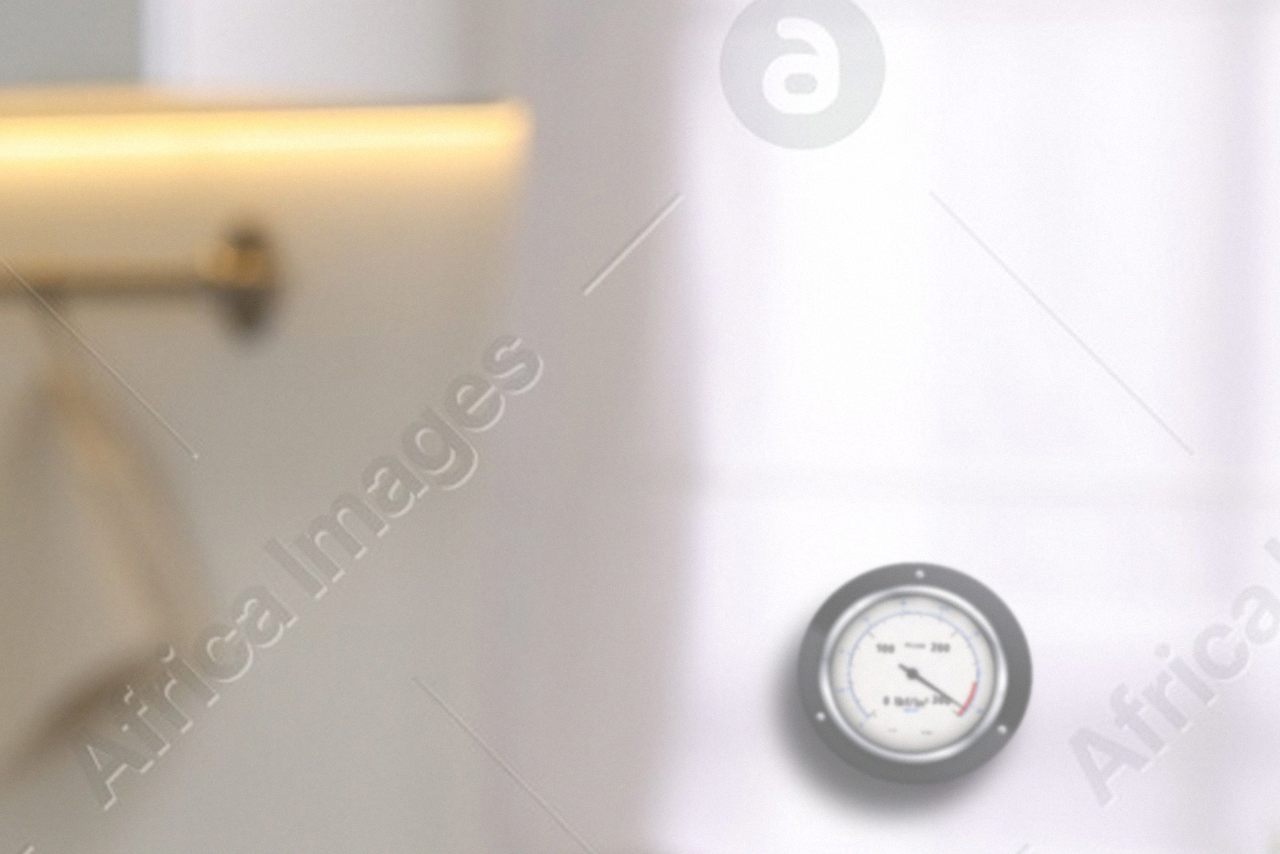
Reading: 290 psi
